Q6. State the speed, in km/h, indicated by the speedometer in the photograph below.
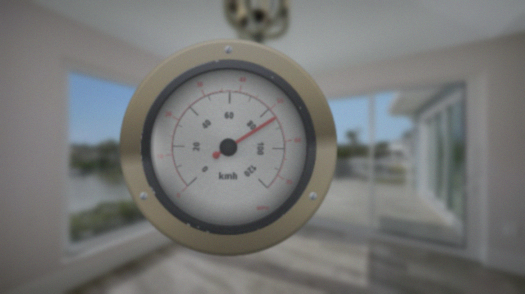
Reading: 85 km/h
